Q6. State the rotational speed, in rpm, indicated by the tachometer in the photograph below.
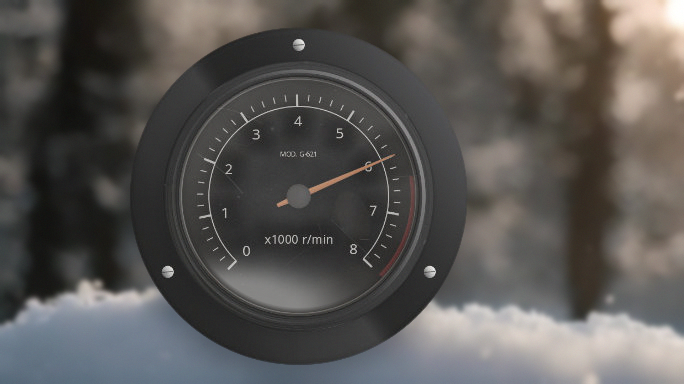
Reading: 6000 rpm
